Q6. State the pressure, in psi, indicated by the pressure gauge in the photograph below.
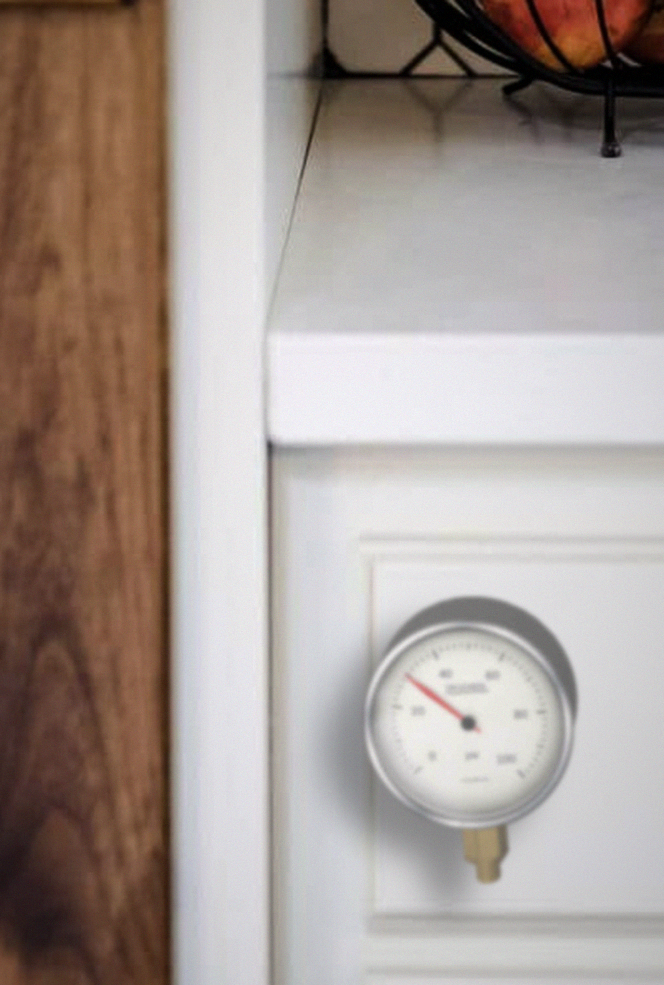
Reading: 30 psi
